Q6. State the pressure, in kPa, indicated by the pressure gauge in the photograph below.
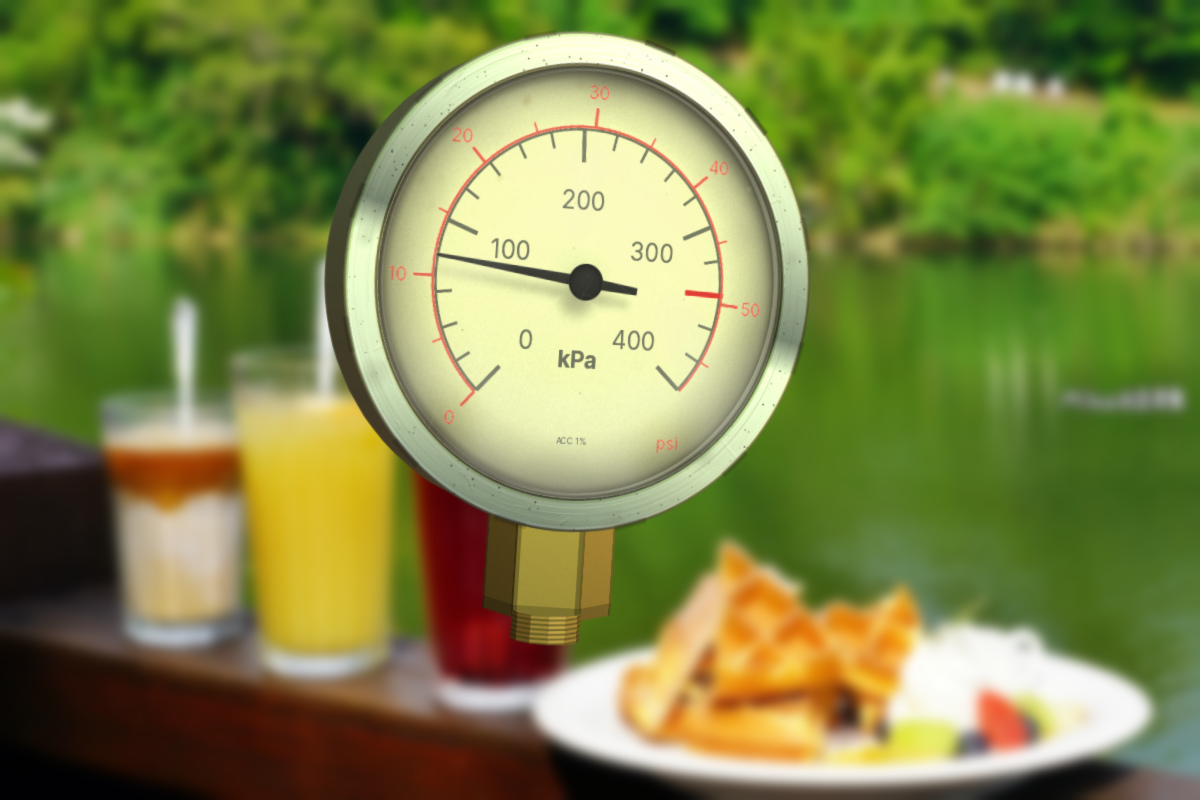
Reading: 80 kPa
